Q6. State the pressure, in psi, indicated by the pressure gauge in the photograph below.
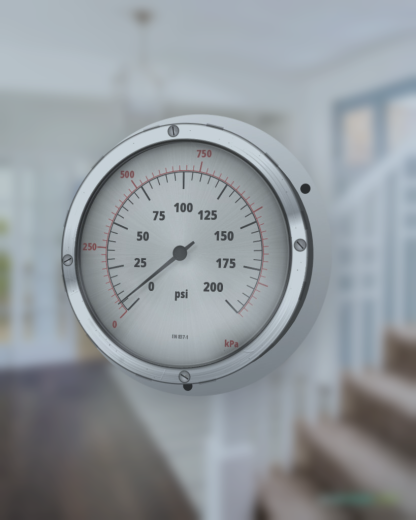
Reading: 5 psi
